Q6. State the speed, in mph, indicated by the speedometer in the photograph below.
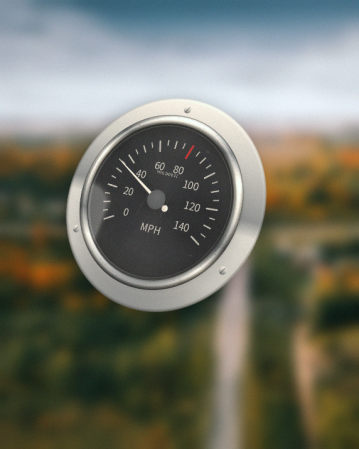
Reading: 35 mph
